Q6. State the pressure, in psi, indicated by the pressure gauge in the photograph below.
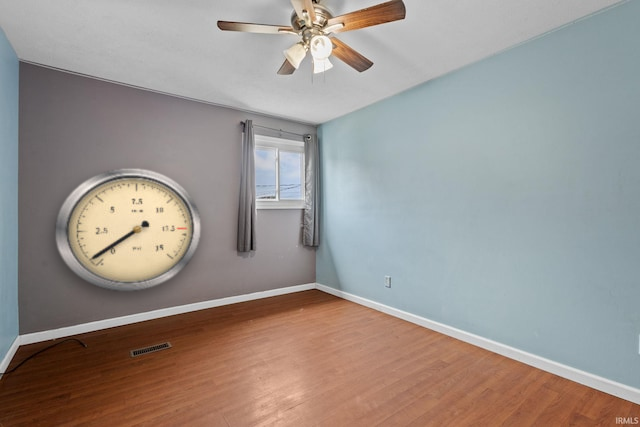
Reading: 0.5 psi
